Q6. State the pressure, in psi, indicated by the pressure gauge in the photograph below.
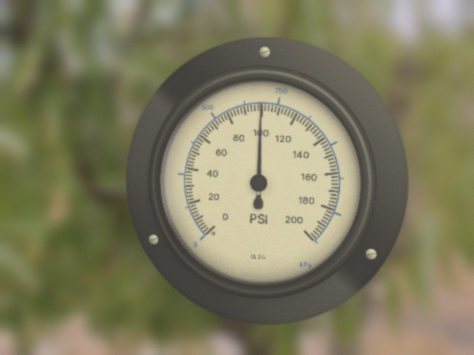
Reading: 100 psi
